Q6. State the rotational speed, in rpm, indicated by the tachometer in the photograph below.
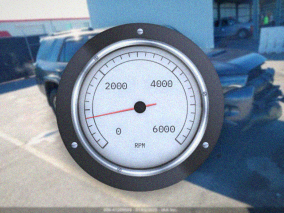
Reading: 800 rpm
